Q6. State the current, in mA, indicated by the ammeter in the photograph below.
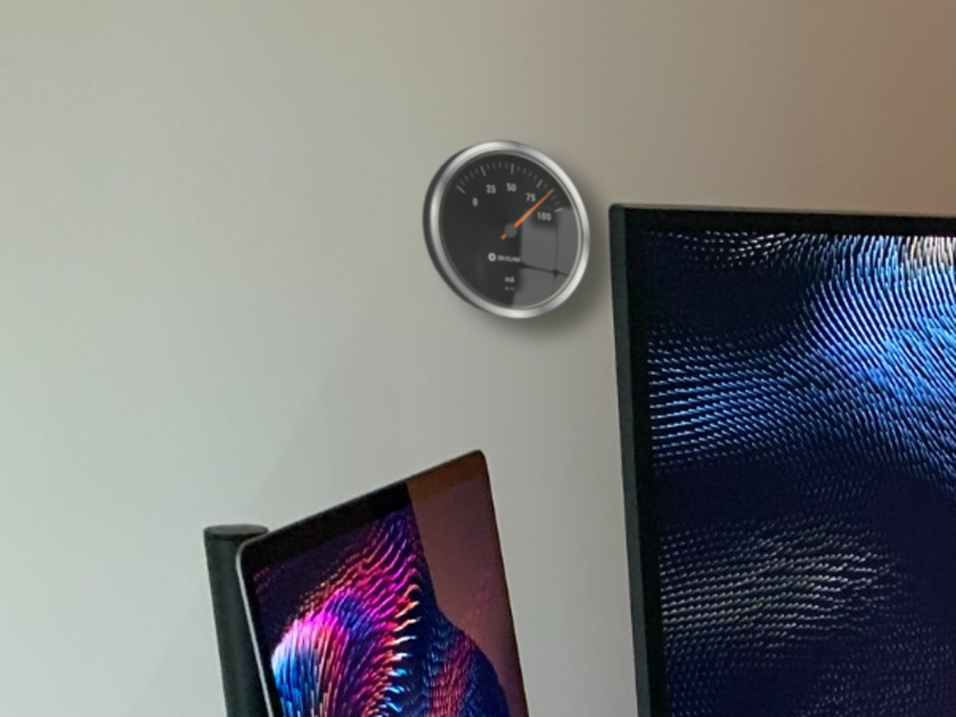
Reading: 85 mA
